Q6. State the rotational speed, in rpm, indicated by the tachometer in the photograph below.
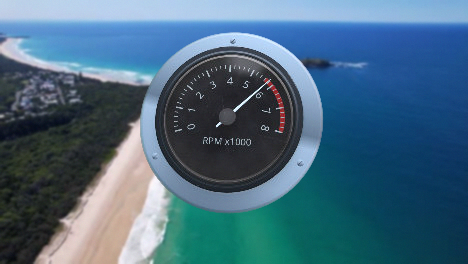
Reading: 5800 rpm
